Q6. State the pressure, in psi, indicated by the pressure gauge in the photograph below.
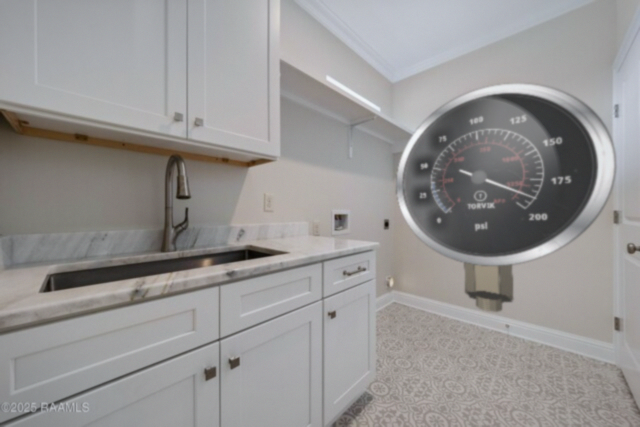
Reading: 190 psi
